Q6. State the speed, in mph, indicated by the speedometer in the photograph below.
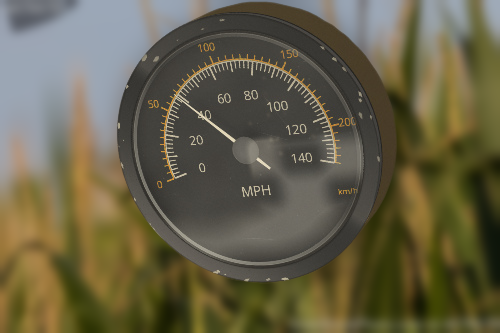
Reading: 40 mph
